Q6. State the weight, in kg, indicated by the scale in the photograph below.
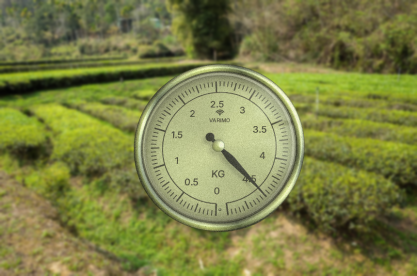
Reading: 4.5 kg
